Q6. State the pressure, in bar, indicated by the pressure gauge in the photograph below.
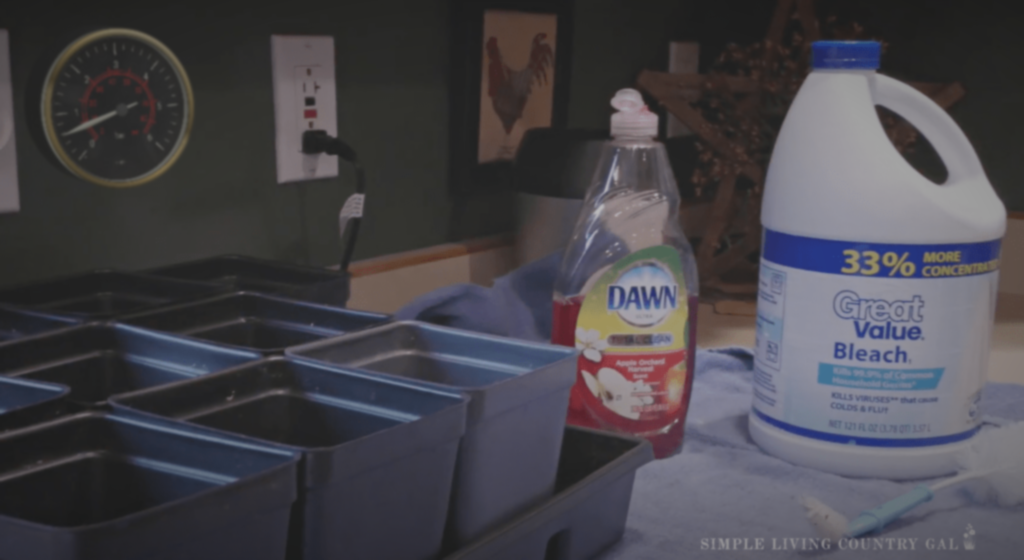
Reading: 0.6 bar
